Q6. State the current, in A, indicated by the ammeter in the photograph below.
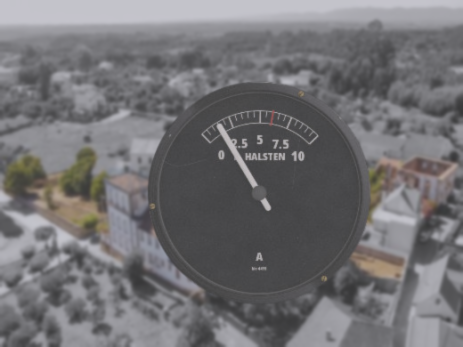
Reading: 1.5 A
